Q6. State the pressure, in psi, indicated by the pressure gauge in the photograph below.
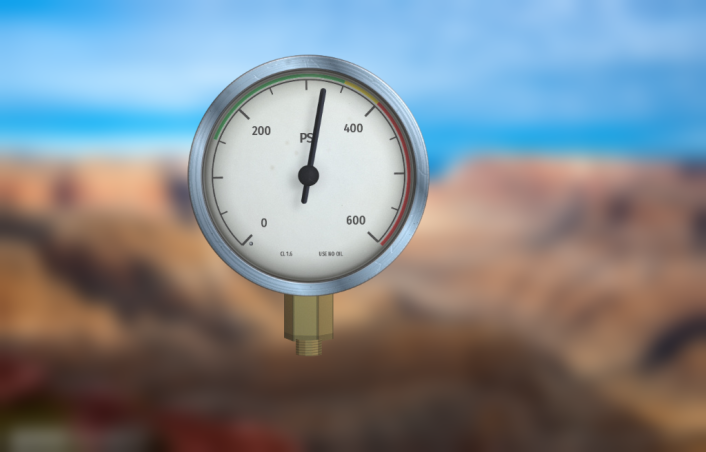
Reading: 325 psi
